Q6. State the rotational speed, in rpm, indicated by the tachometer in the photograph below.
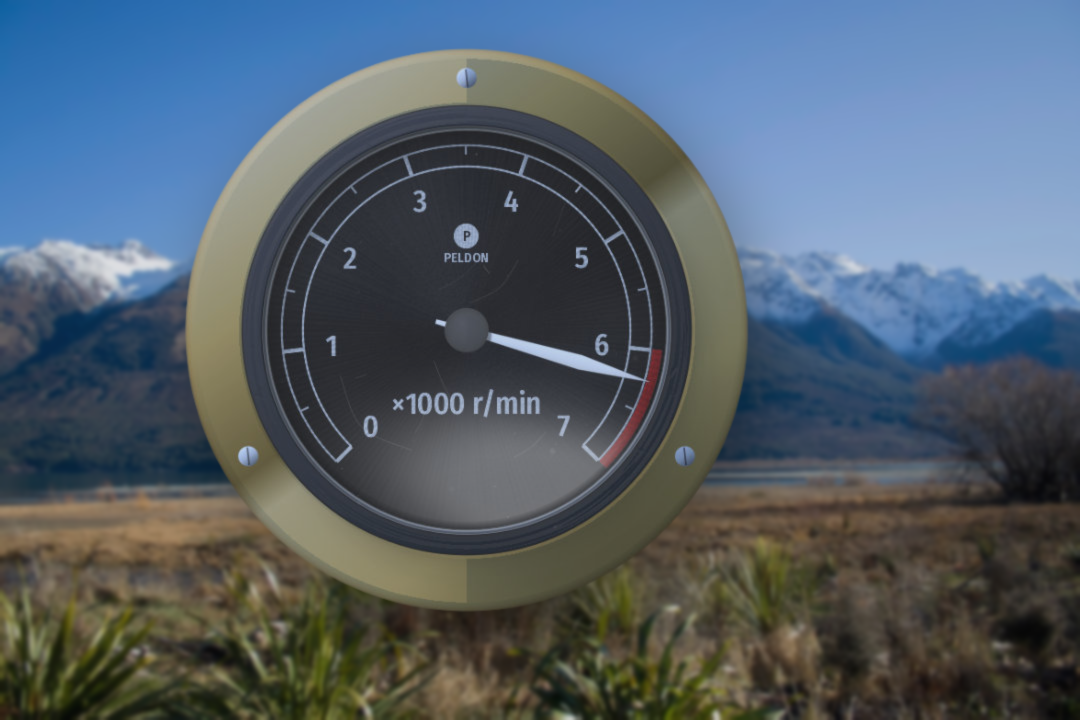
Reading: 6250 rpm
